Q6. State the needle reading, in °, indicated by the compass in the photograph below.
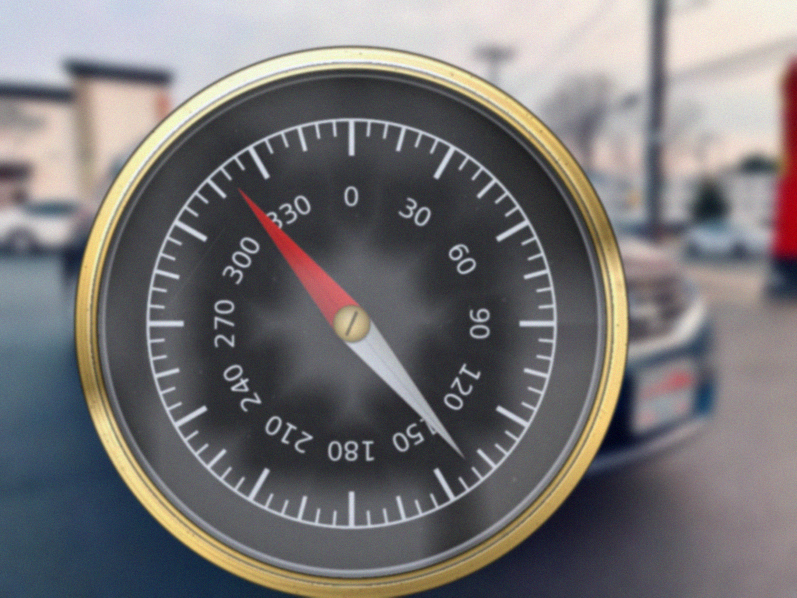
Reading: 320 °
